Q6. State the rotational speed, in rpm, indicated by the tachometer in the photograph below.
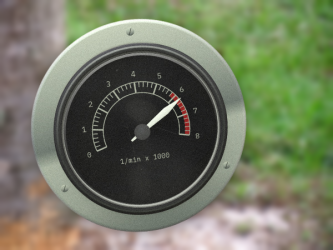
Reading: 6200 rpm
